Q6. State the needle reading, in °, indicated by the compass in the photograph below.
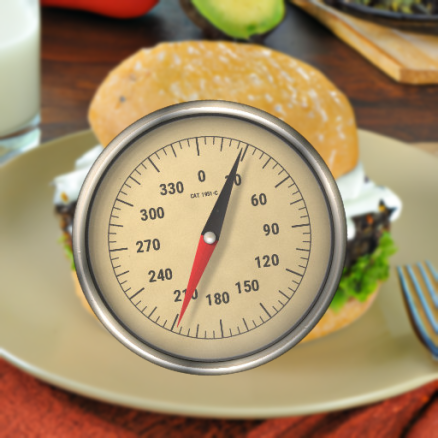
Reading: 207.5 °
